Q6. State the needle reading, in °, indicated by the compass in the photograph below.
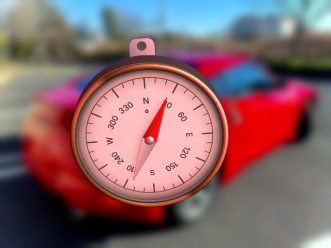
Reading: 25 °
